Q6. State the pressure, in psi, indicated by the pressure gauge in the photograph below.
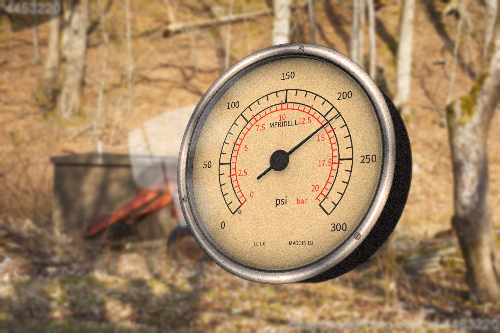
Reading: 210 psi
